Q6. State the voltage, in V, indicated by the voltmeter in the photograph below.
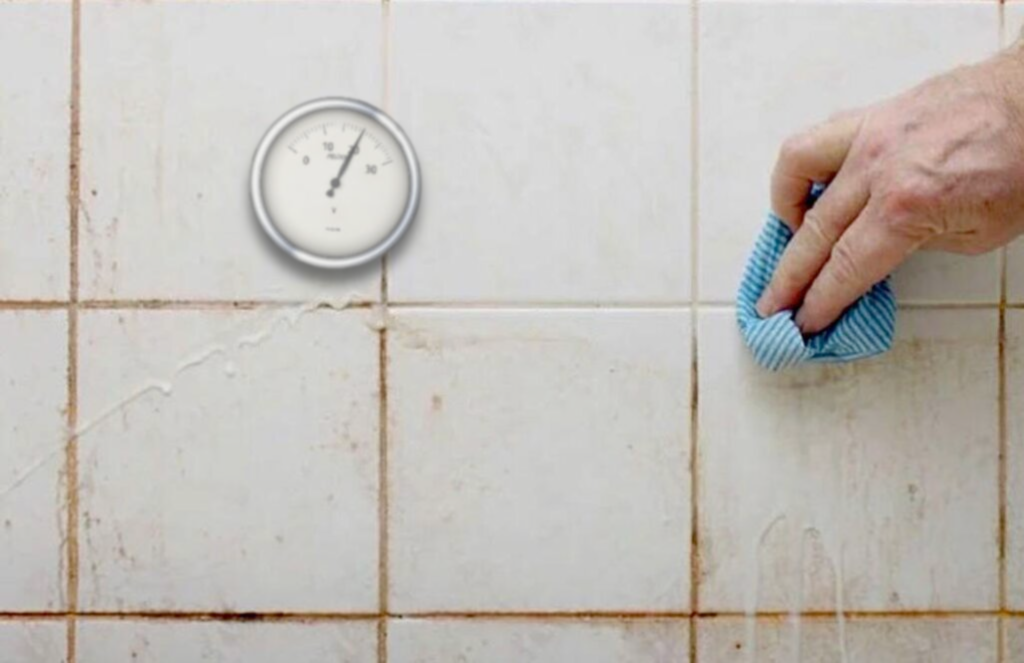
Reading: 20 V
